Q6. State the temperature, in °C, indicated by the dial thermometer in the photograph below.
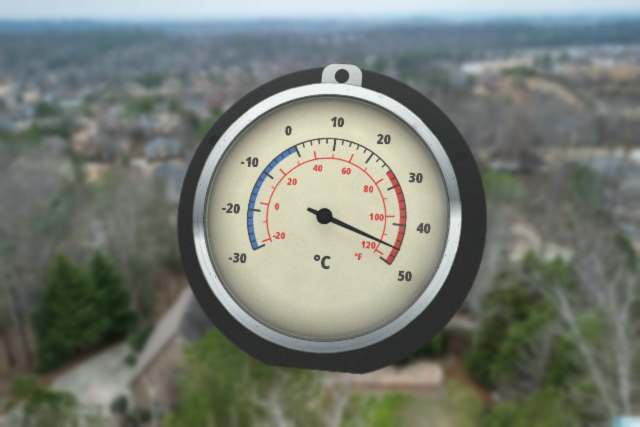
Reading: 46 °C
